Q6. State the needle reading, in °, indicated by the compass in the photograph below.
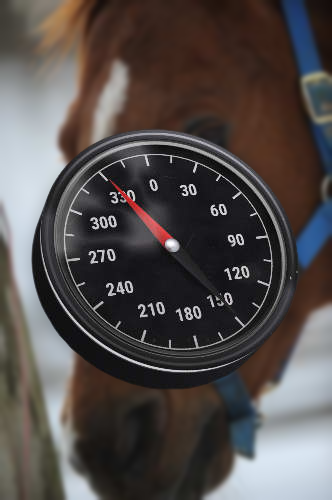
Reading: 330 °
